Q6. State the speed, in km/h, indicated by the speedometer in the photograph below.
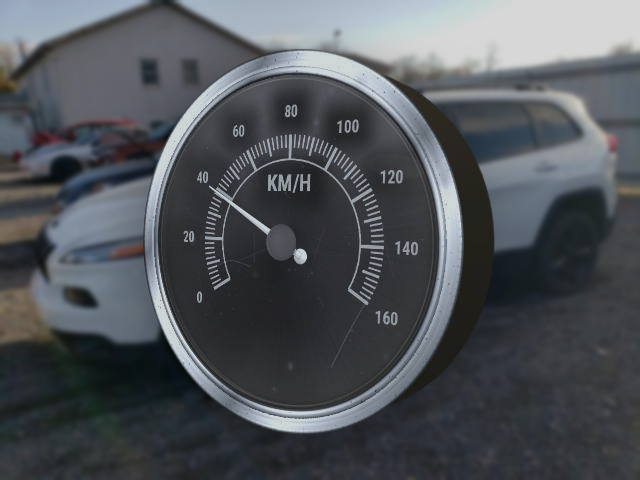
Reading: 40 km/h
